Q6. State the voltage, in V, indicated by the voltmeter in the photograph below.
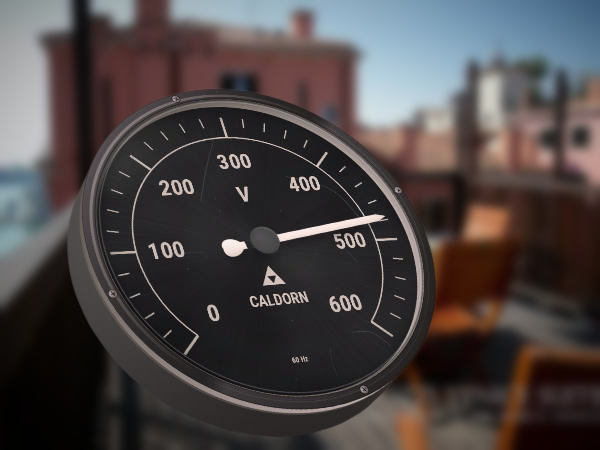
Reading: 480 V
